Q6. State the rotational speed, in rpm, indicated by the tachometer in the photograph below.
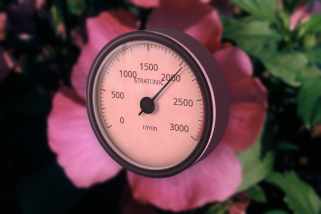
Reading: 2050 rpm
